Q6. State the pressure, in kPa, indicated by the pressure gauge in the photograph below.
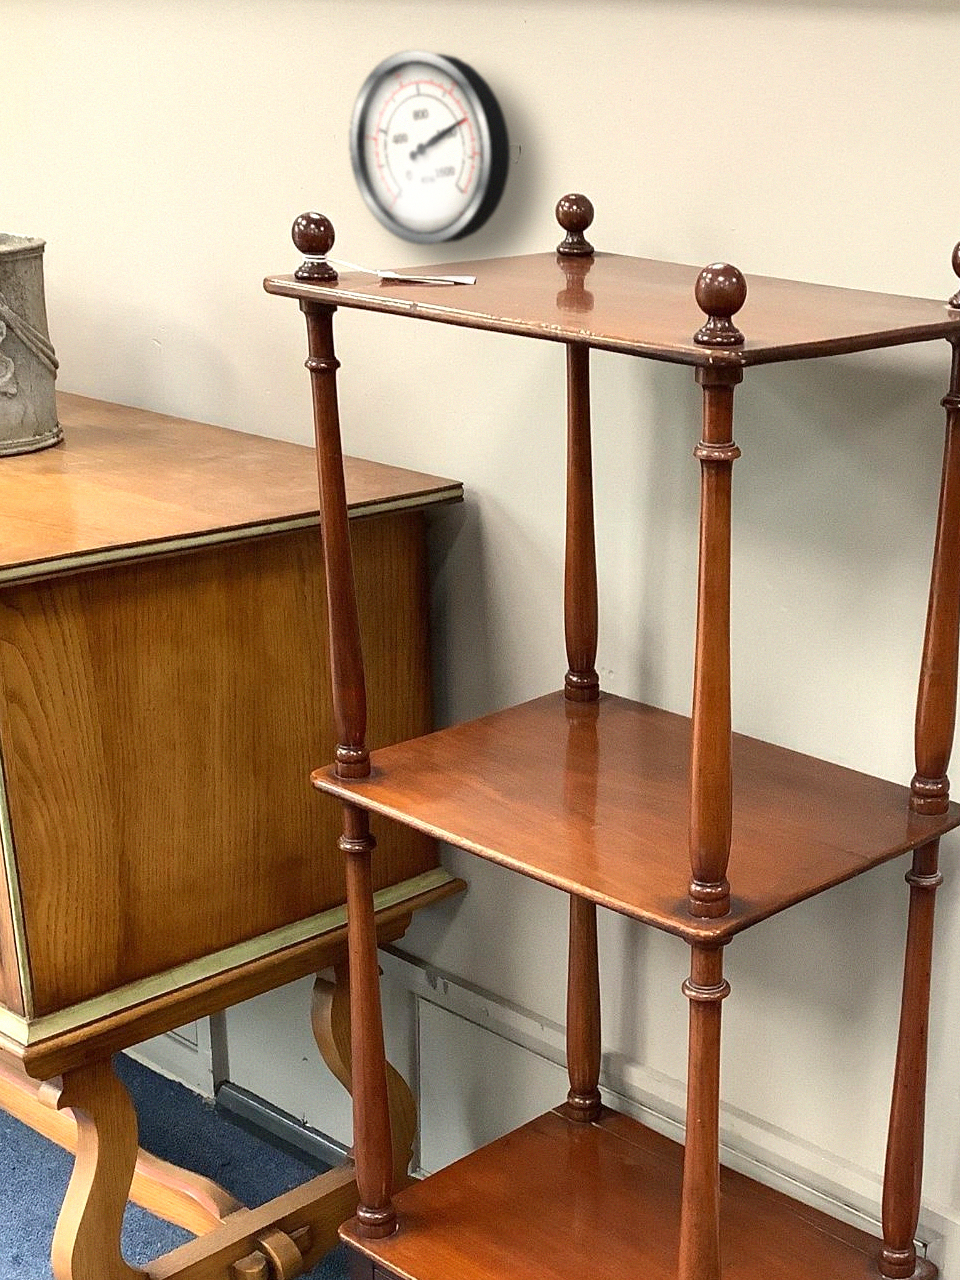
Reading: 1200 kPa
